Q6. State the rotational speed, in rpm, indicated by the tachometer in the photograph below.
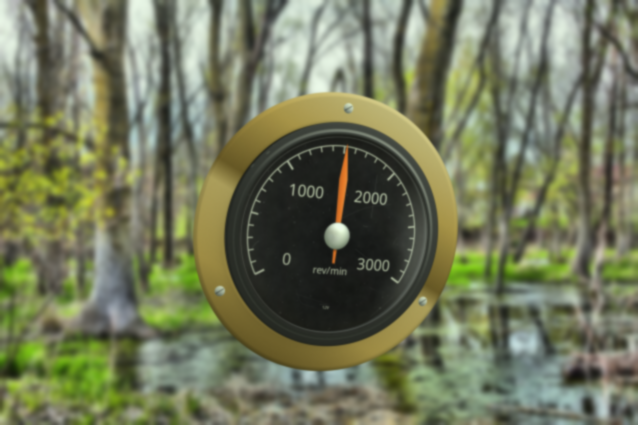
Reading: 1500 rpm
